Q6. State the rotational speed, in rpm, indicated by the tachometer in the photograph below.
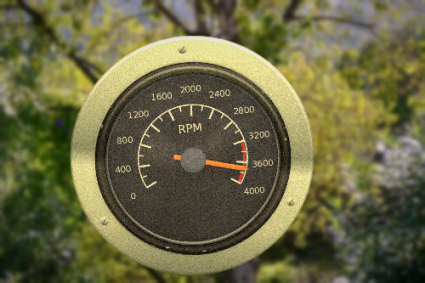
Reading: 3700 rpm
